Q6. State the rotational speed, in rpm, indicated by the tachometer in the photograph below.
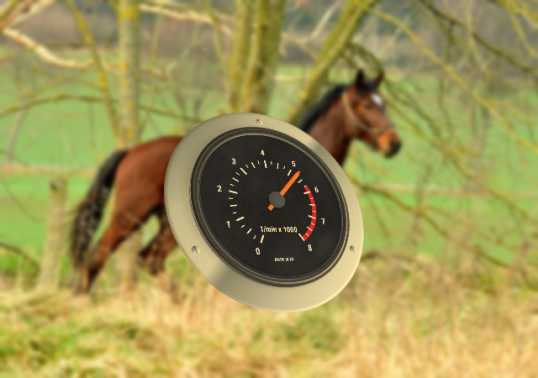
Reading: 5250 rpm
